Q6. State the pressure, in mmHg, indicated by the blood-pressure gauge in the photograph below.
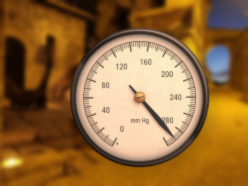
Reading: 290 mmHg
